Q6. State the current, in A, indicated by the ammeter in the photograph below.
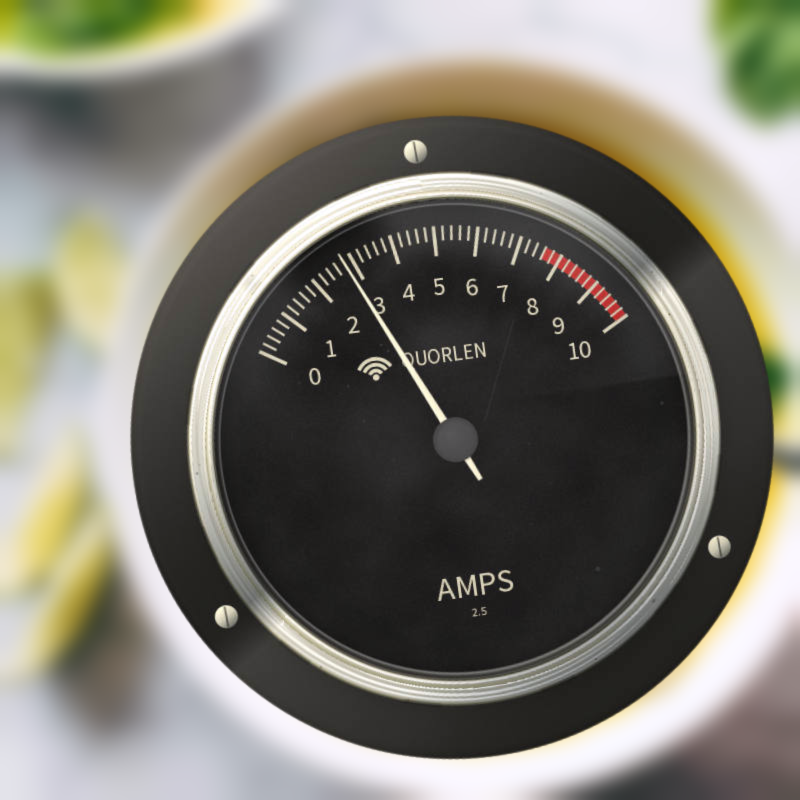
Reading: 2.8 A
